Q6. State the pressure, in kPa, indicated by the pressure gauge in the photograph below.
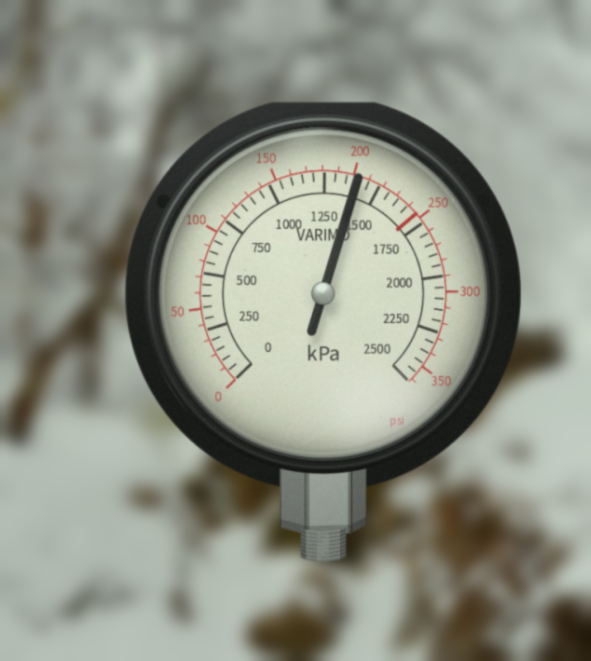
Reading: 1400 kPa
